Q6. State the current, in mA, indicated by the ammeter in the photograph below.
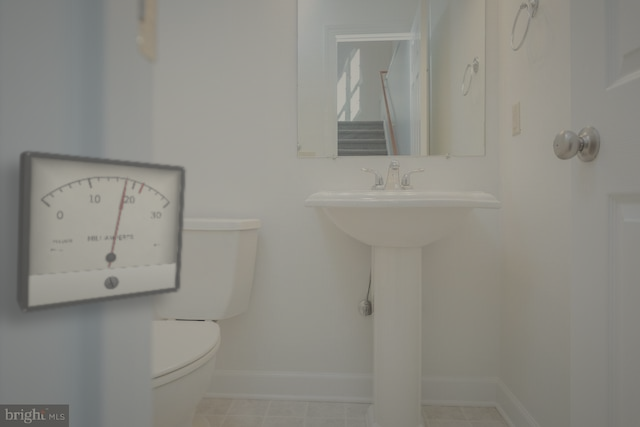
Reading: 18 mA
